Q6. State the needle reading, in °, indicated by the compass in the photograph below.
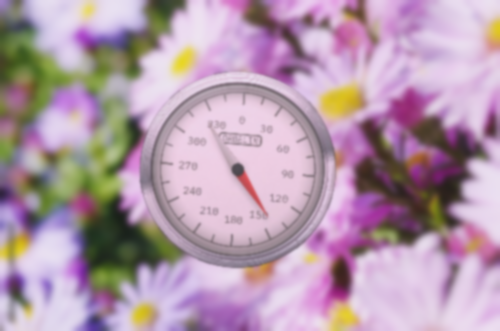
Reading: 142.5 °
